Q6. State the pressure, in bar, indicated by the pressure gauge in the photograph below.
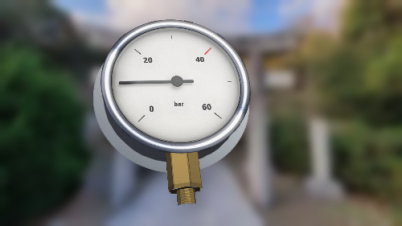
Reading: 10 bar
